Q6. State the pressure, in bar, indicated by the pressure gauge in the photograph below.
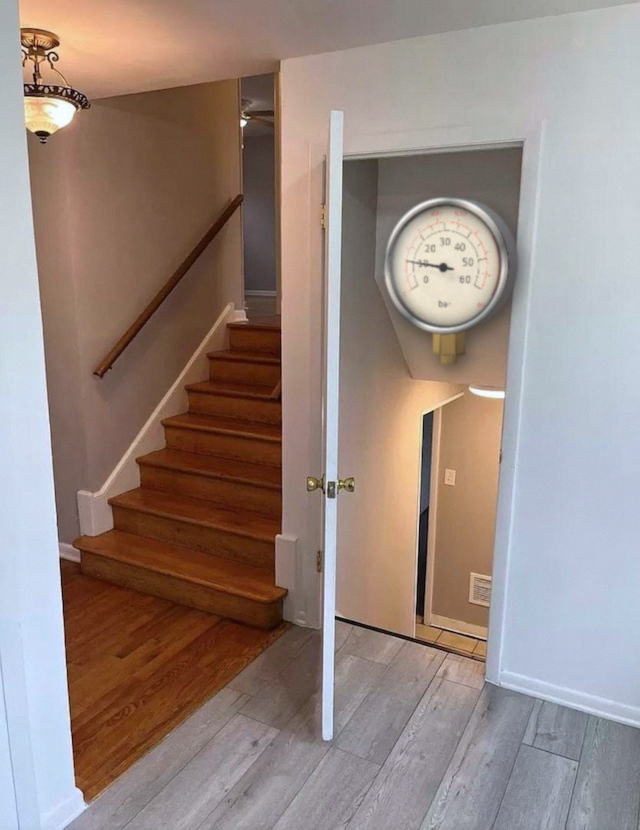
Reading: 10 bar
